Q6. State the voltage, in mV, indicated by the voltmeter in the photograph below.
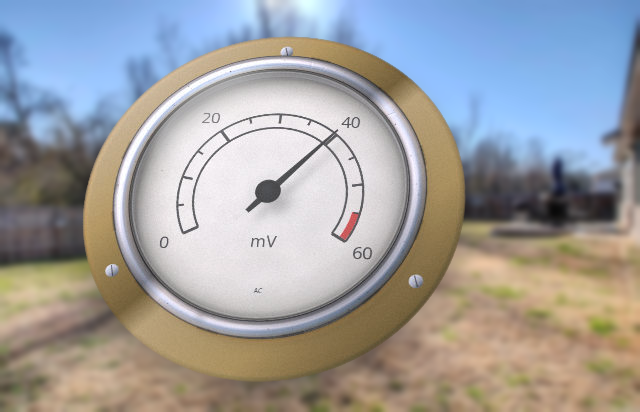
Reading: 40 mV
